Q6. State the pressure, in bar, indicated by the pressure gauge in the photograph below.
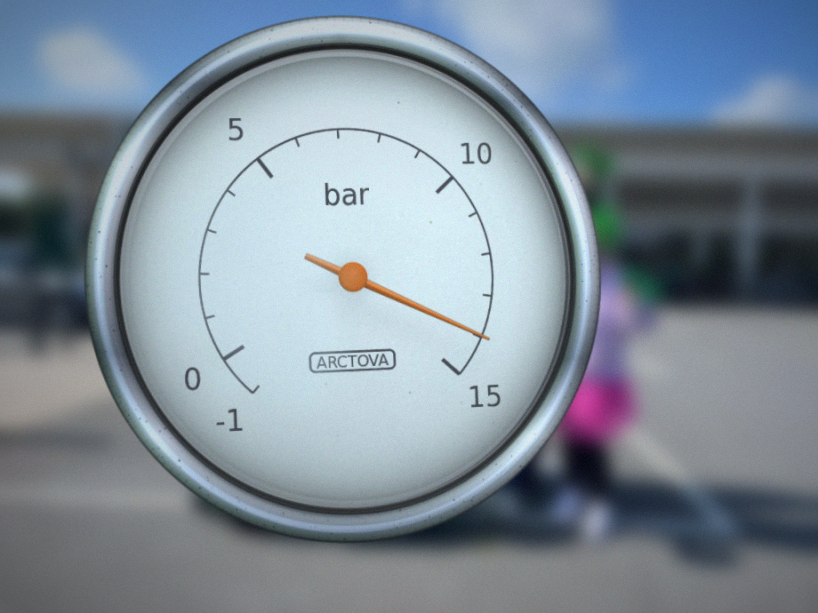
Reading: 14 bar
